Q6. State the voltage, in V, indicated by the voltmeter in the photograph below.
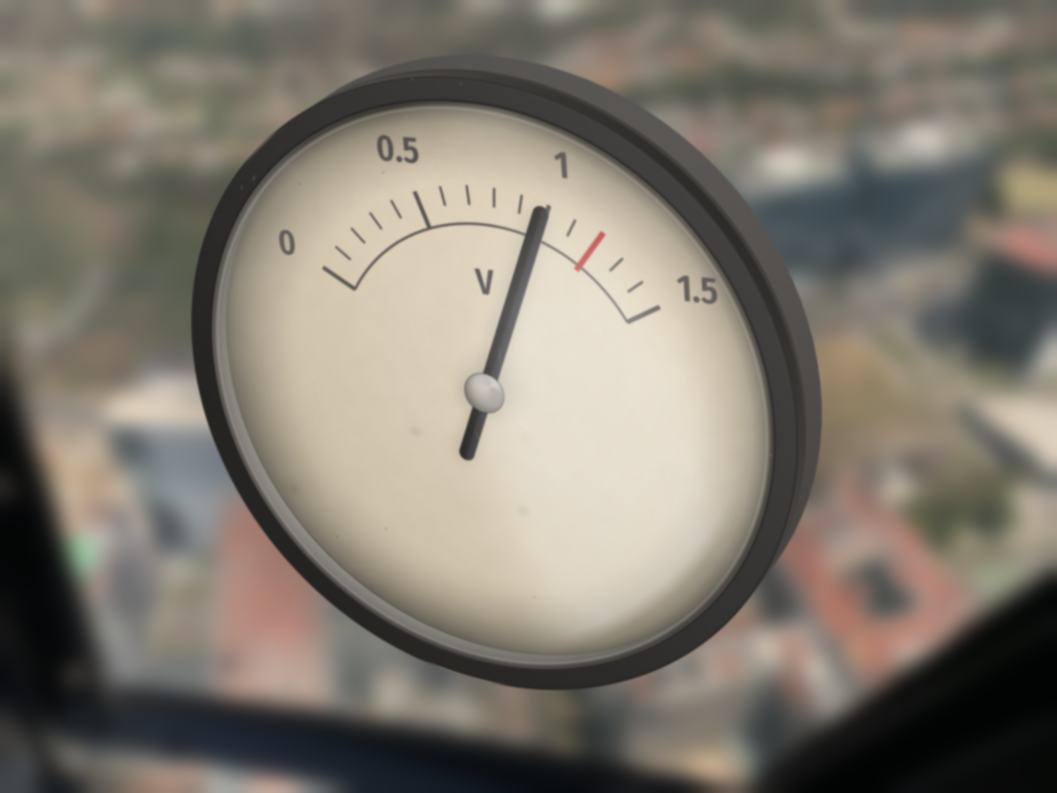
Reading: 1 V
